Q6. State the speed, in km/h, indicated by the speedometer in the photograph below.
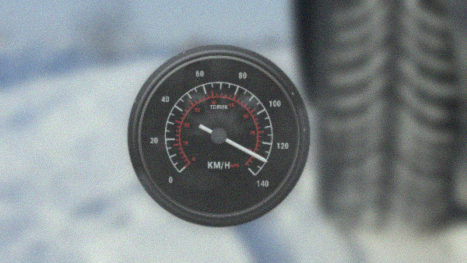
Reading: 130 km/h
